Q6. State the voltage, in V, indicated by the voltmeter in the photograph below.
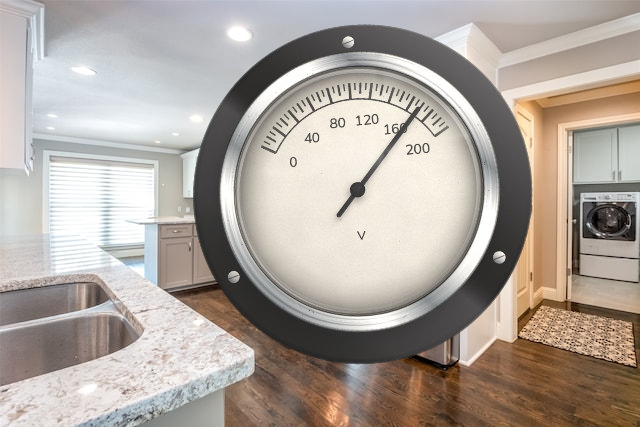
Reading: 170 V
